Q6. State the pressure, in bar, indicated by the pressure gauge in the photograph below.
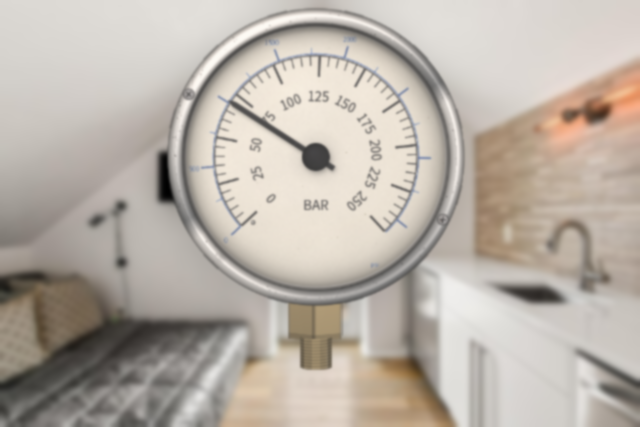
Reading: 70 bar
